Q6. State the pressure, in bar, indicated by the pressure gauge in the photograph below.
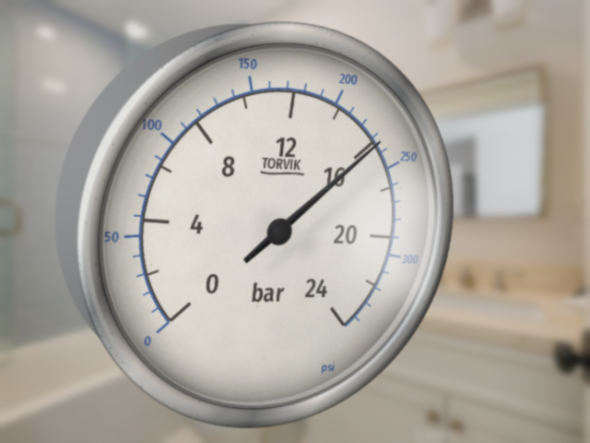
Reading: 16 bar
